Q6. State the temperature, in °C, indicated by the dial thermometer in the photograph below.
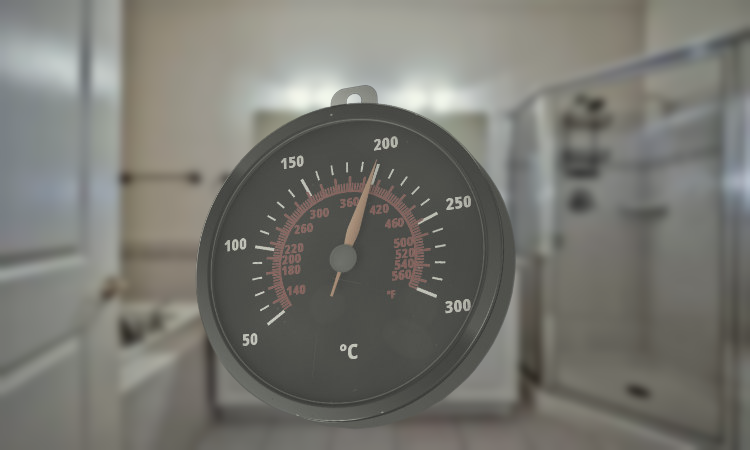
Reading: 200 °C
